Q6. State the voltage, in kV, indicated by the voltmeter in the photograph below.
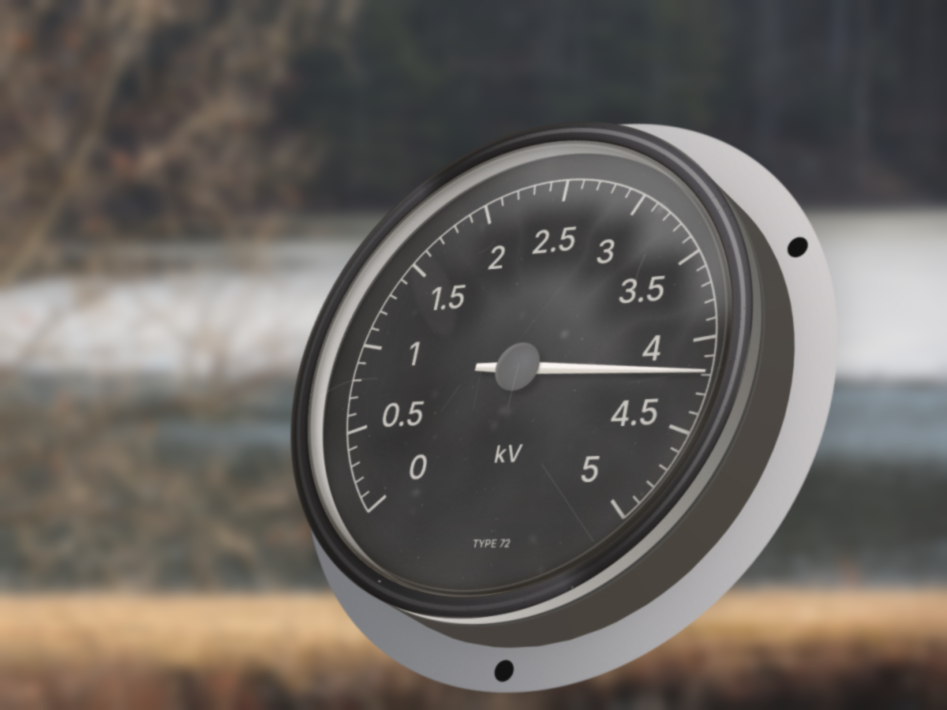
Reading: 4.2 kV
